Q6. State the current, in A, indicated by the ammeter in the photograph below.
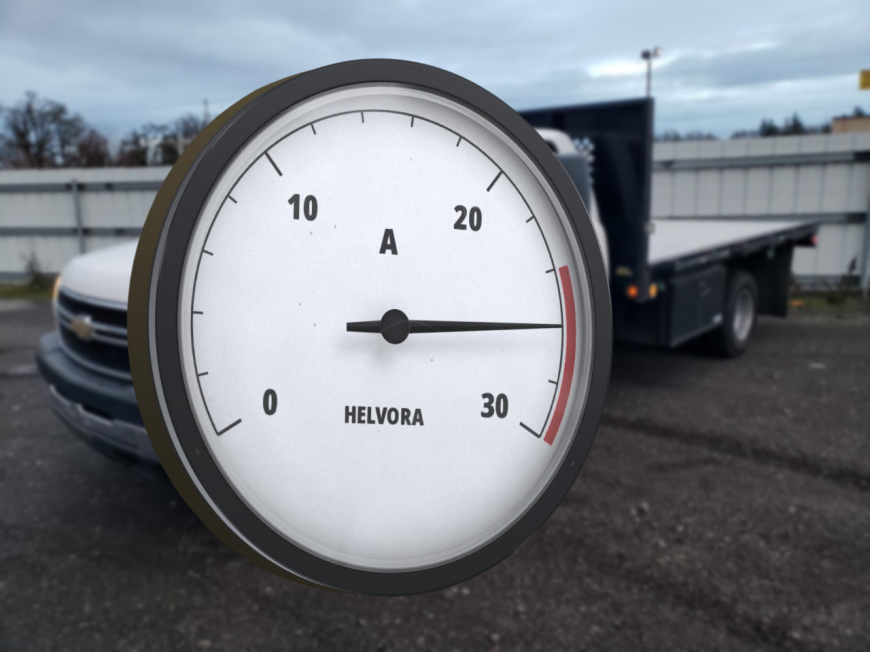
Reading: 26 A
